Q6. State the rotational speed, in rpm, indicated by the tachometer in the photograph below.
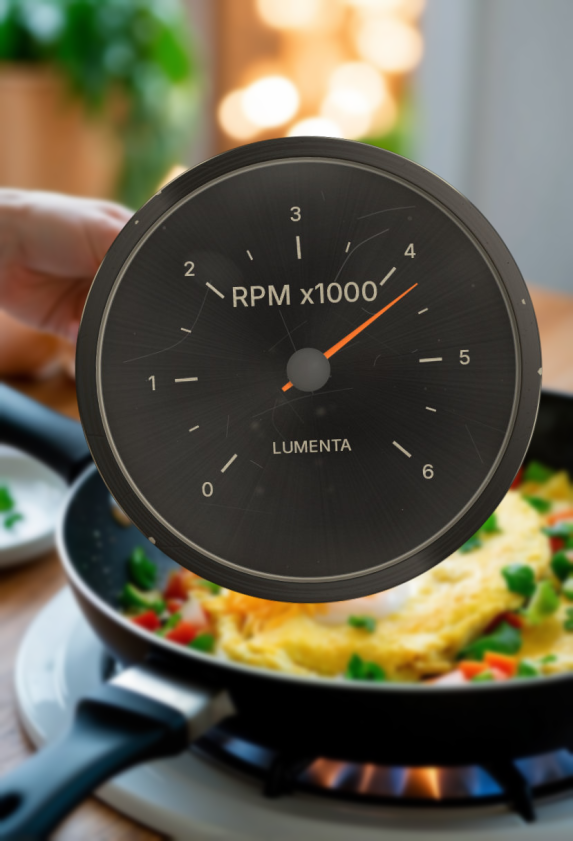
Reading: 4250 rpm
